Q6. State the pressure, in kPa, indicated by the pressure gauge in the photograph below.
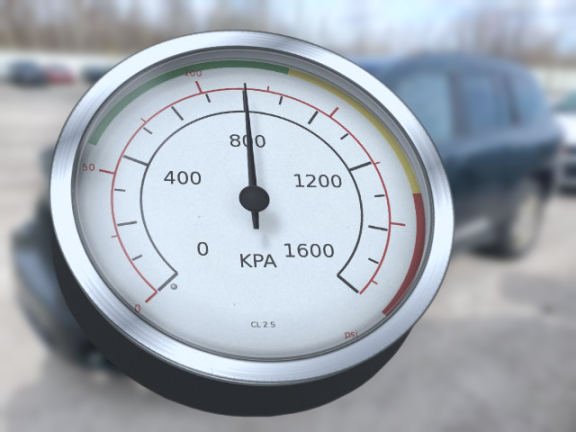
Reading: 800 kPa
